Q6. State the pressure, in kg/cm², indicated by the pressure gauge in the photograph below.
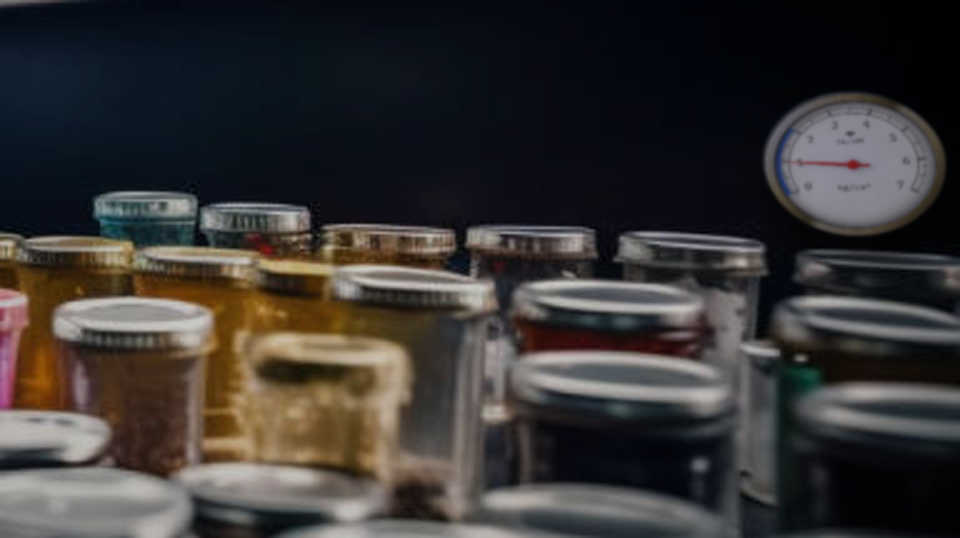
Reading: 1 kg/cm²
